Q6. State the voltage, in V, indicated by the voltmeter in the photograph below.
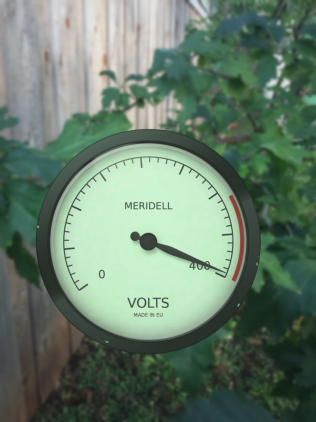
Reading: 395 V
